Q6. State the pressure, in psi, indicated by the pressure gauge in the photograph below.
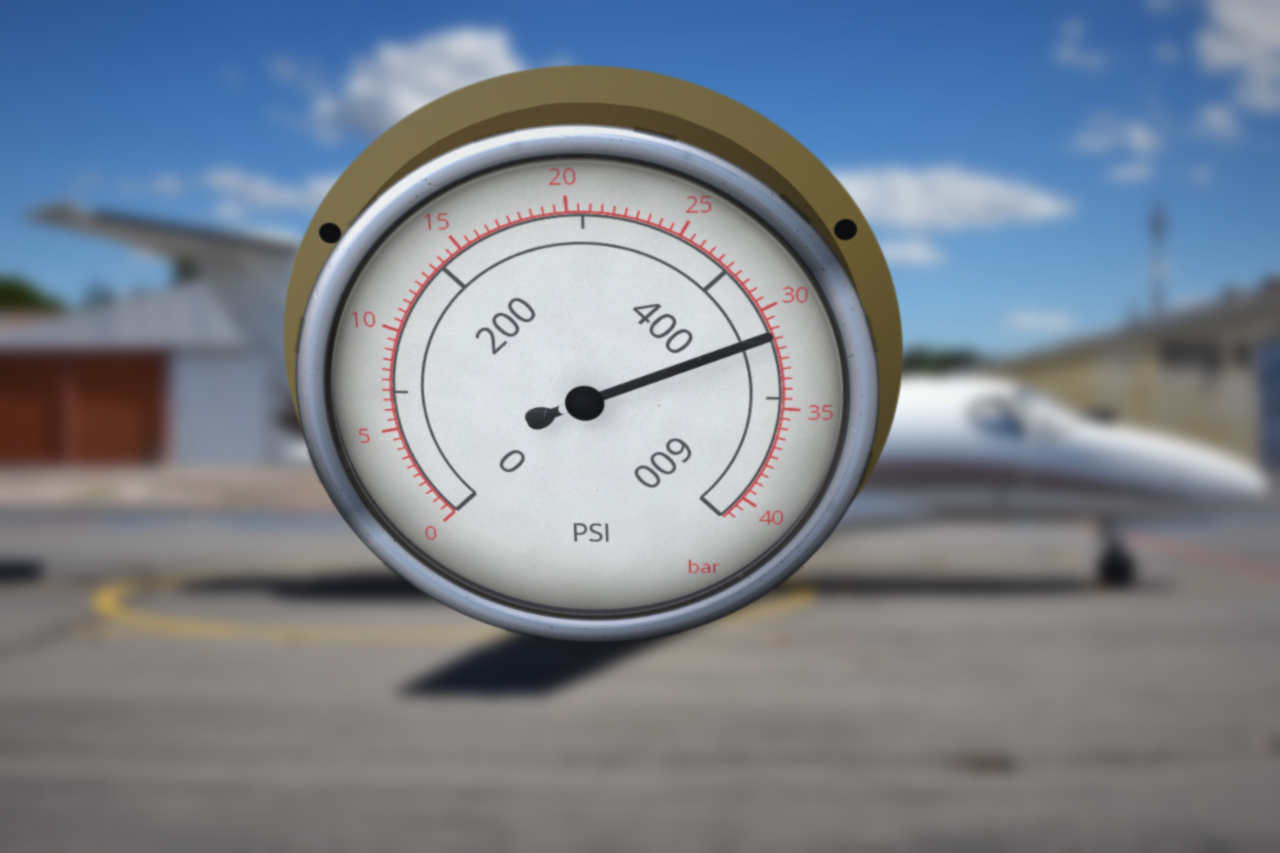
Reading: 450 psi
